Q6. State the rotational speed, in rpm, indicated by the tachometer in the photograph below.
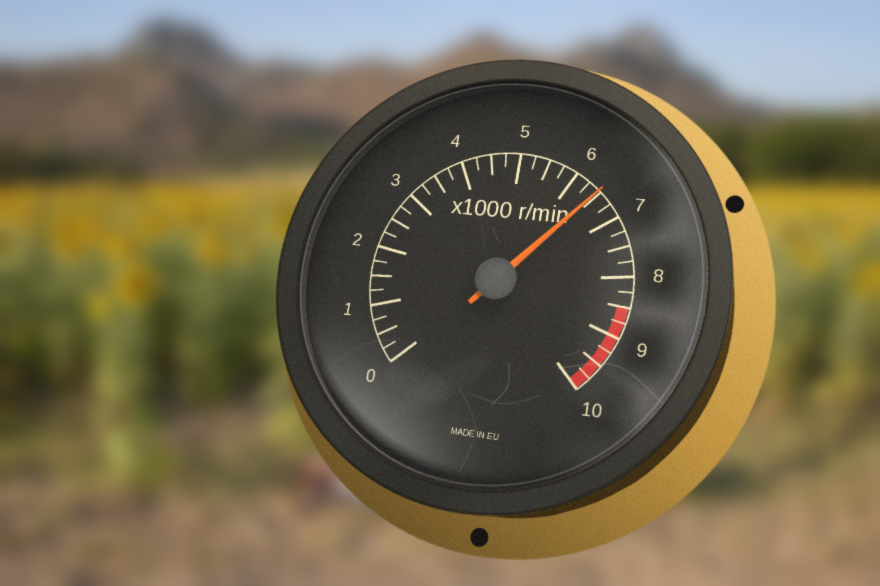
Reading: 6500 rpm
